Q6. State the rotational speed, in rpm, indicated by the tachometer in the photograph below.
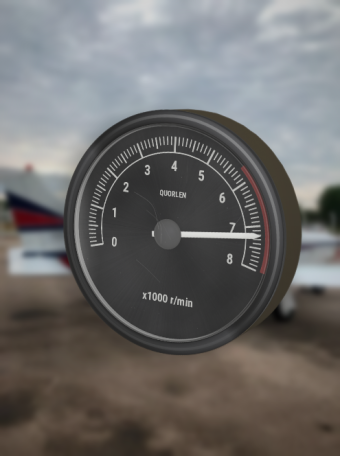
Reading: 7200 rpm
